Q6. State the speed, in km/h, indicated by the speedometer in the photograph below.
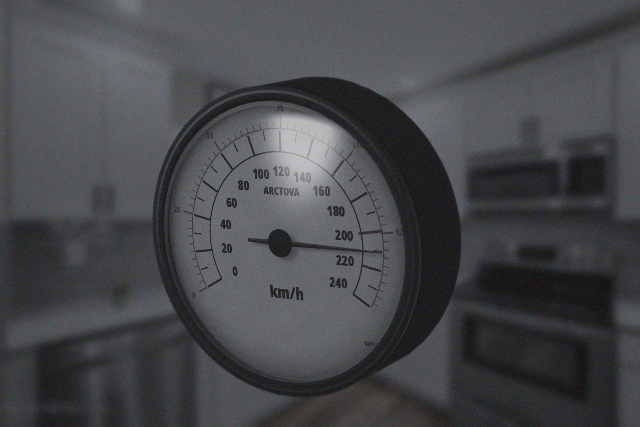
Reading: 210 km/h
